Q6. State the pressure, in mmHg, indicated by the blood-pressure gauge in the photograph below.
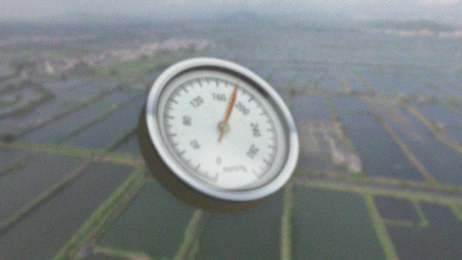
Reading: 180 mmHg
